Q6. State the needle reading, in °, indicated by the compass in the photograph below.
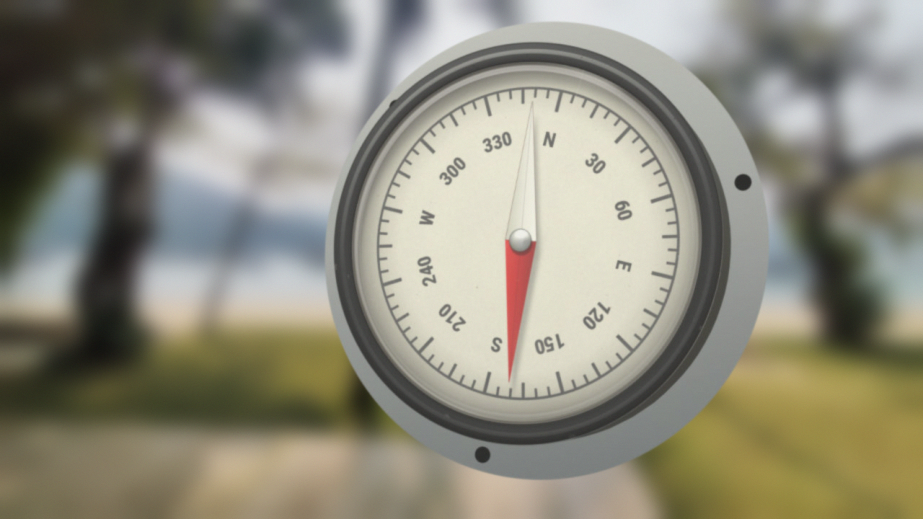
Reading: 170 °
